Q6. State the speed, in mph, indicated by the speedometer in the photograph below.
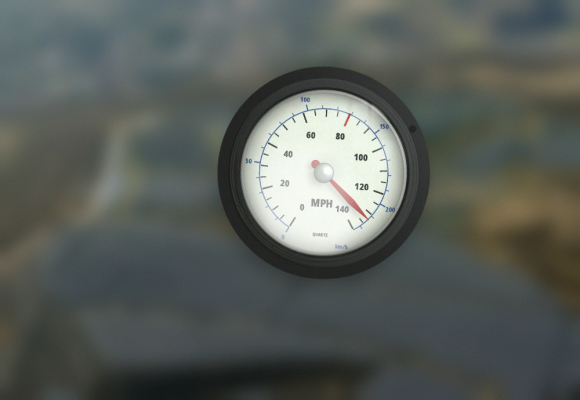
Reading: 132.5 mph
